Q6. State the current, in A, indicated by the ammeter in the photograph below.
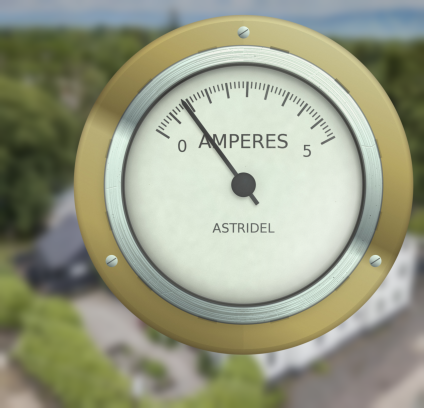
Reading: 0.9 A
